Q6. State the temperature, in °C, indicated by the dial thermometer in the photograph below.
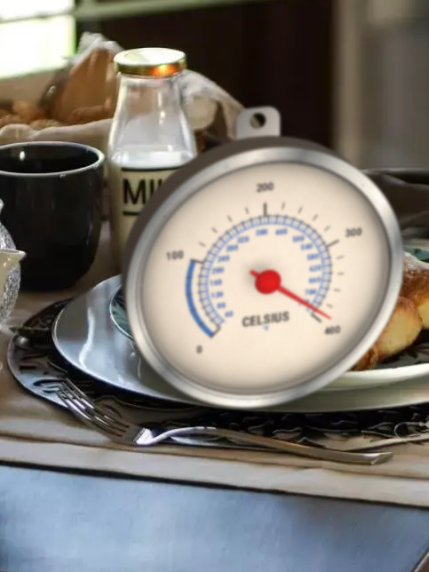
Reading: 390 °C
